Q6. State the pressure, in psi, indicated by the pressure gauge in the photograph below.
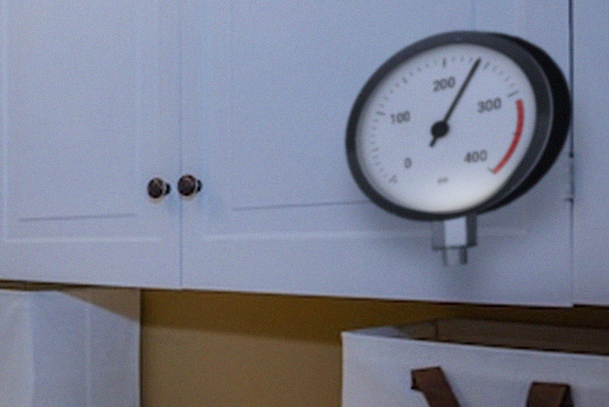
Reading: 240 psi
